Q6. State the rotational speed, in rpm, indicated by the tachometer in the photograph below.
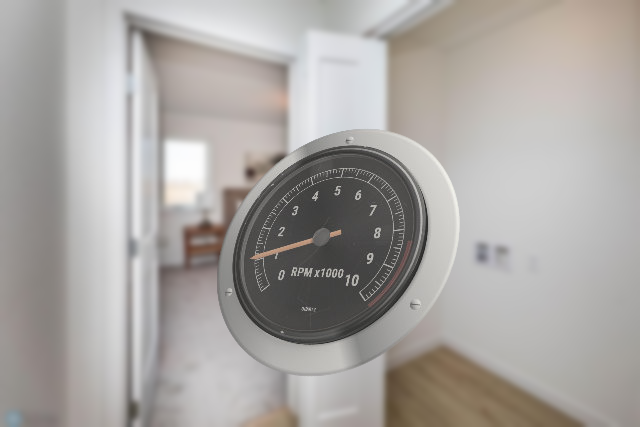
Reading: 1000 rpm
